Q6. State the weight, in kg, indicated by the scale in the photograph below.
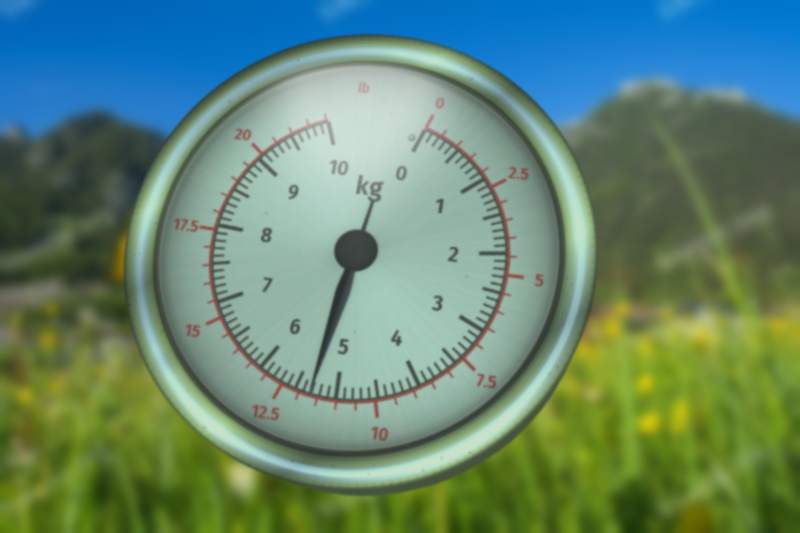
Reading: 5.3 kg
